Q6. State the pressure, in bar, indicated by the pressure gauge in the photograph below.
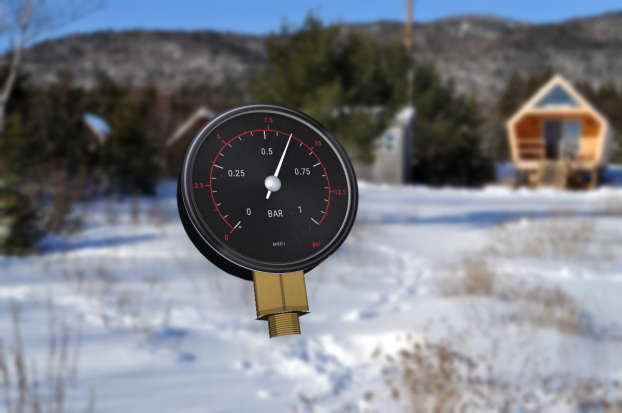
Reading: 0.6 bar
